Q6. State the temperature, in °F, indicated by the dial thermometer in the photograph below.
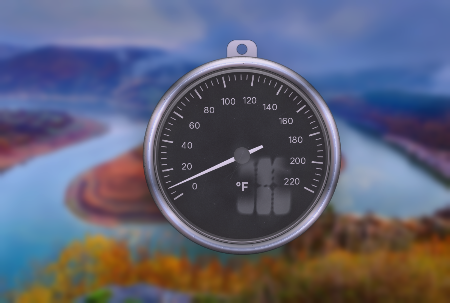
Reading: 8 °F
